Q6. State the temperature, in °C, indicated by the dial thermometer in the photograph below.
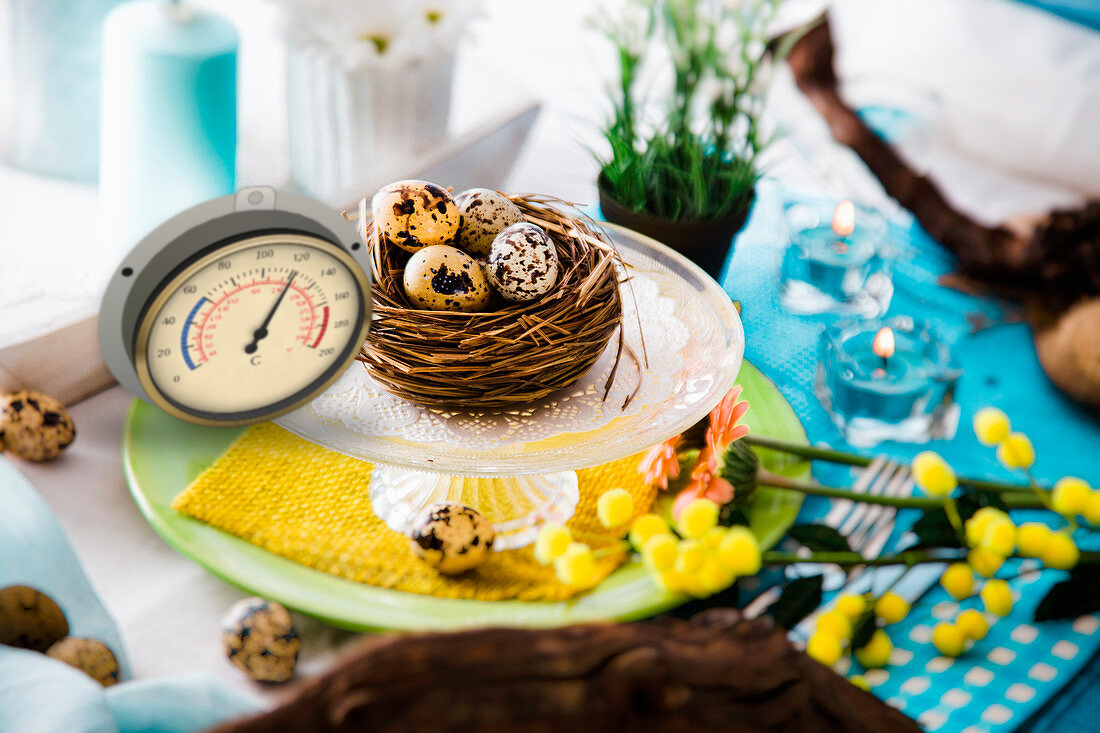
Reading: 120 °C
